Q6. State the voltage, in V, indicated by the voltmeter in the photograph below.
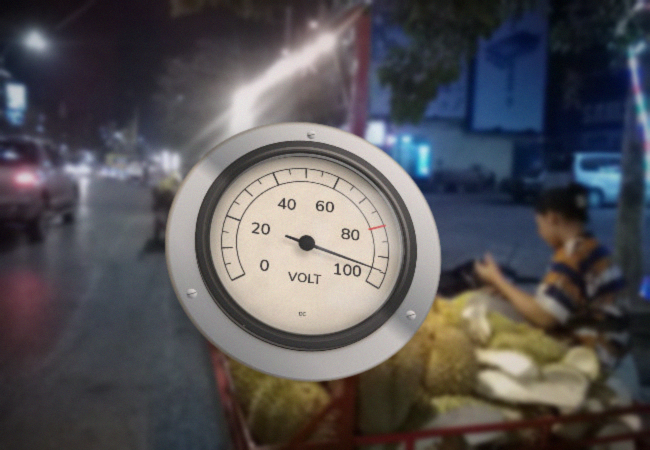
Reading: 95 V
